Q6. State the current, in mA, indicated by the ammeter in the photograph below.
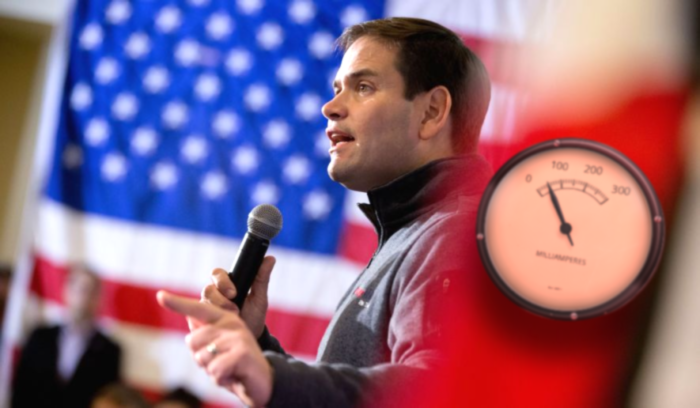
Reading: 50 mA
